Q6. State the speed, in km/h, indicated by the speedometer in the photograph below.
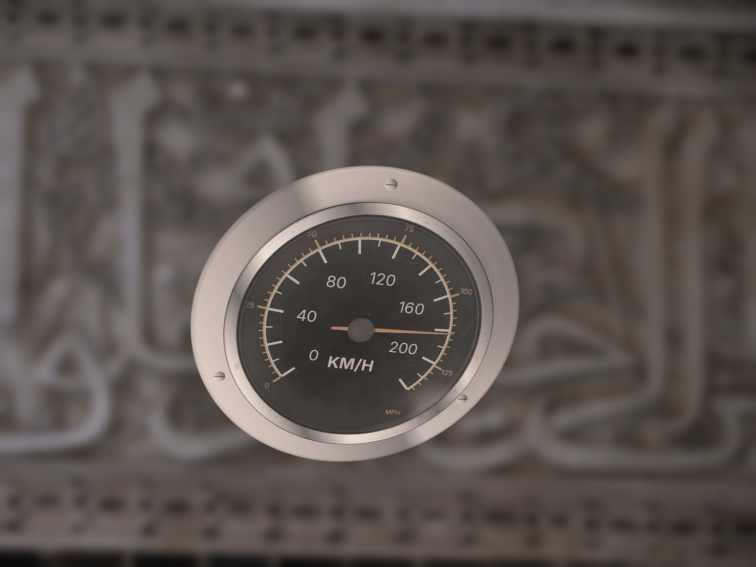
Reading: 180 km/h
